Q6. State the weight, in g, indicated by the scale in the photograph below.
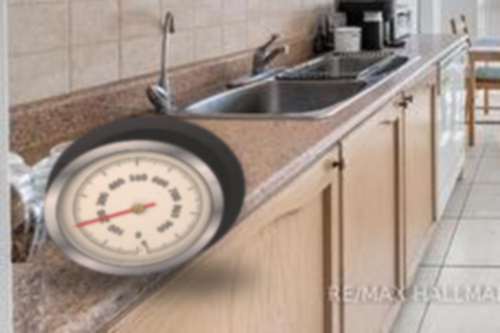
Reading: 200 g
